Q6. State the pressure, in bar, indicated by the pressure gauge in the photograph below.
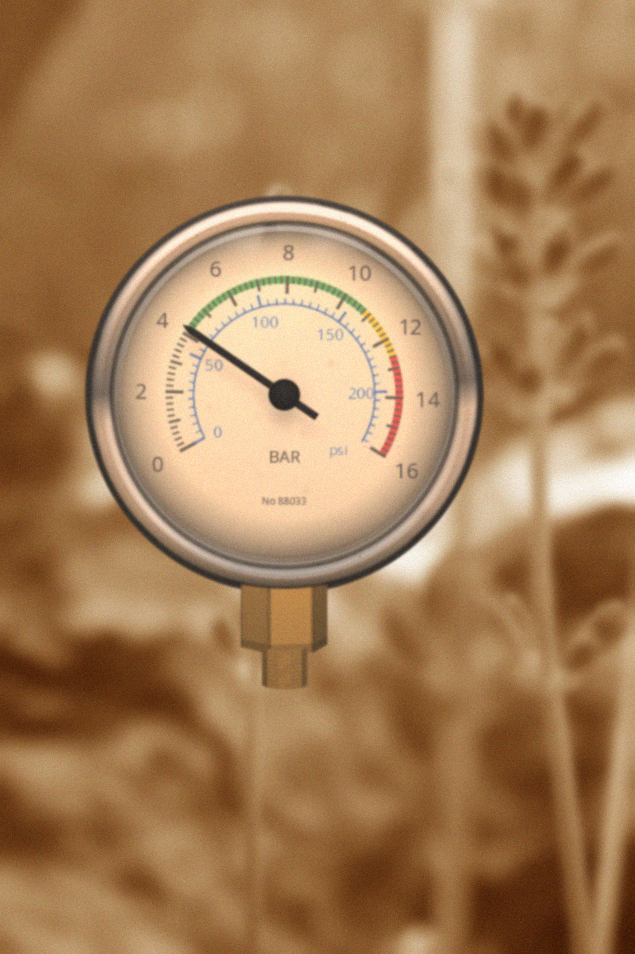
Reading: 4.2 bar
